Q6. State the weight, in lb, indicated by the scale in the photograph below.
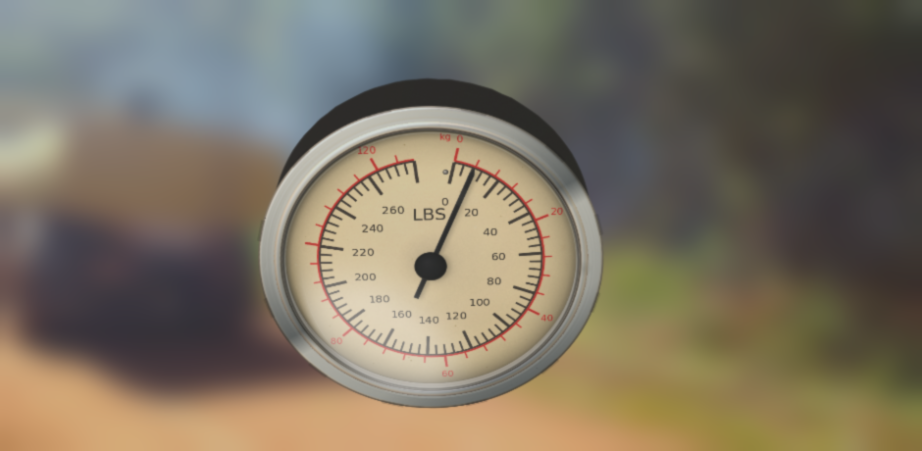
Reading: 8 lb
